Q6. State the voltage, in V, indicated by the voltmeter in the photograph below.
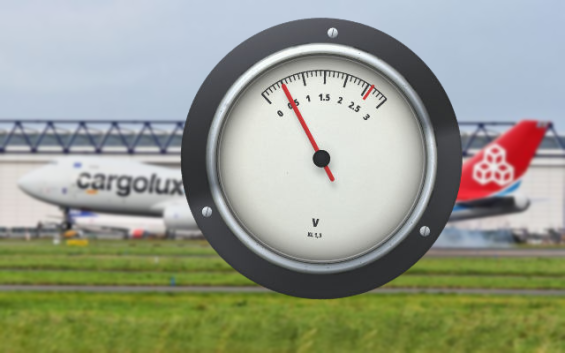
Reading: 0.5 V
